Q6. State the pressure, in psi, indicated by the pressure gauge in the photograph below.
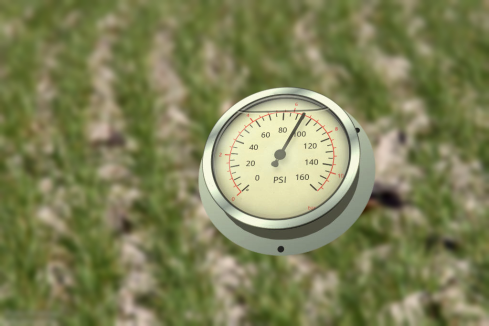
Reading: 95 psi
